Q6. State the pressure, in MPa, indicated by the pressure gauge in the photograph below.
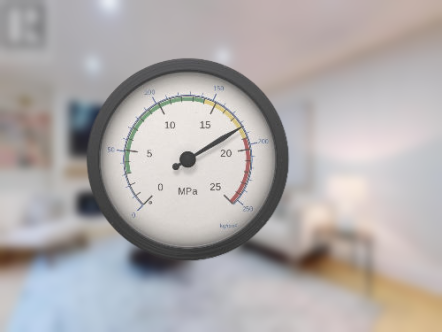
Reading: 18 MPa
